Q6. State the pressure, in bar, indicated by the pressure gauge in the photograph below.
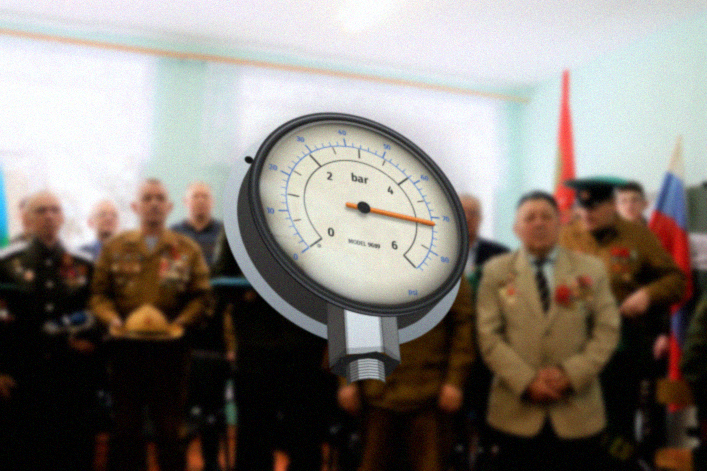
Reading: 5 bar
